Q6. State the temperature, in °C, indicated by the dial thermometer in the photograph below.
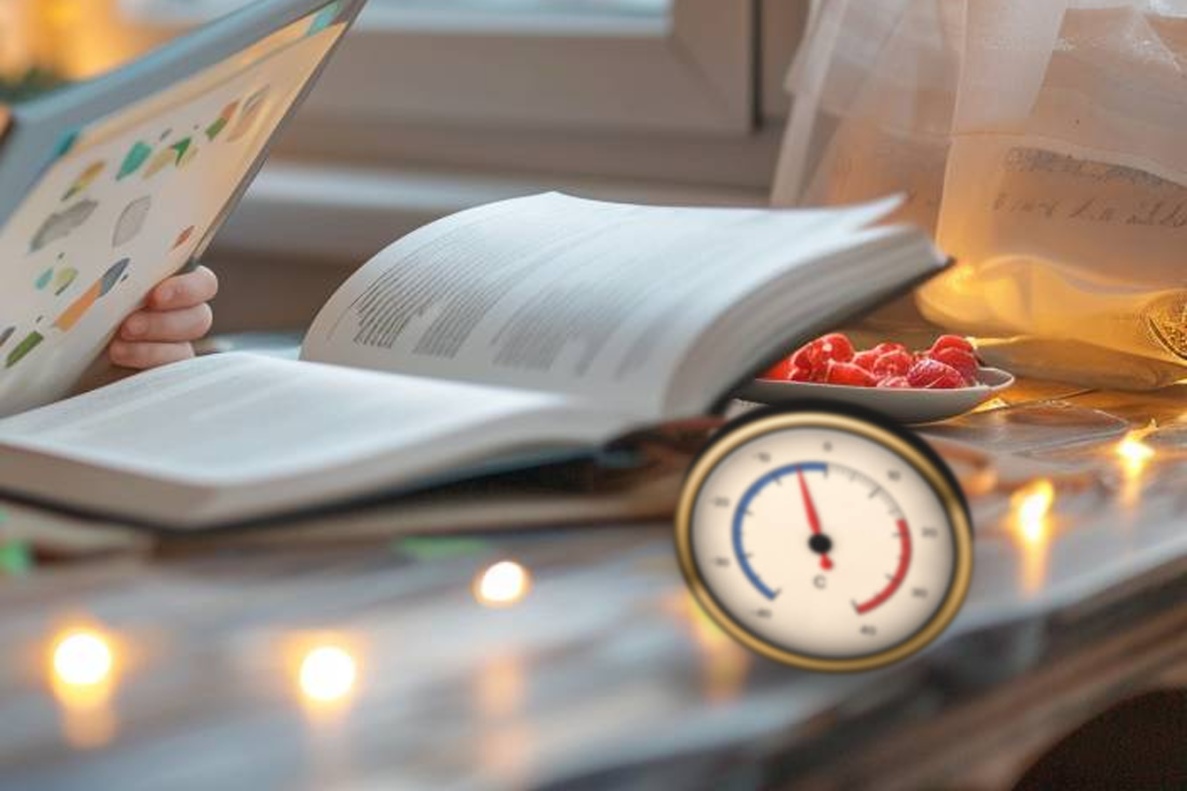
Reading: -5 °C
